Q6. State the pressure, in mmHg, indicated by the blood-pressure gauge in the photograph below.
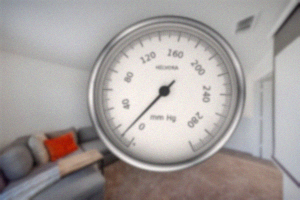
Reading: 10 mmHg
